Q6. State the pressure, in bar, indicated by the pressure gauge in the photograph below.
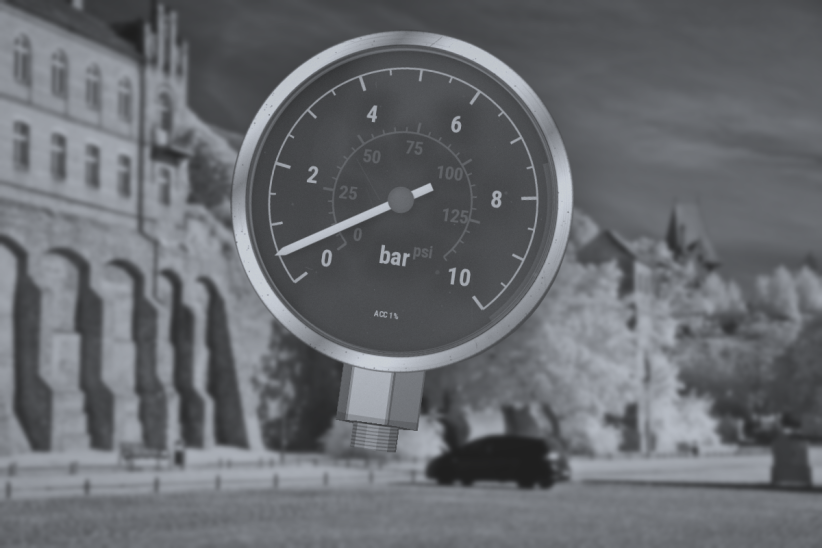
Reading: 0.5 bar
